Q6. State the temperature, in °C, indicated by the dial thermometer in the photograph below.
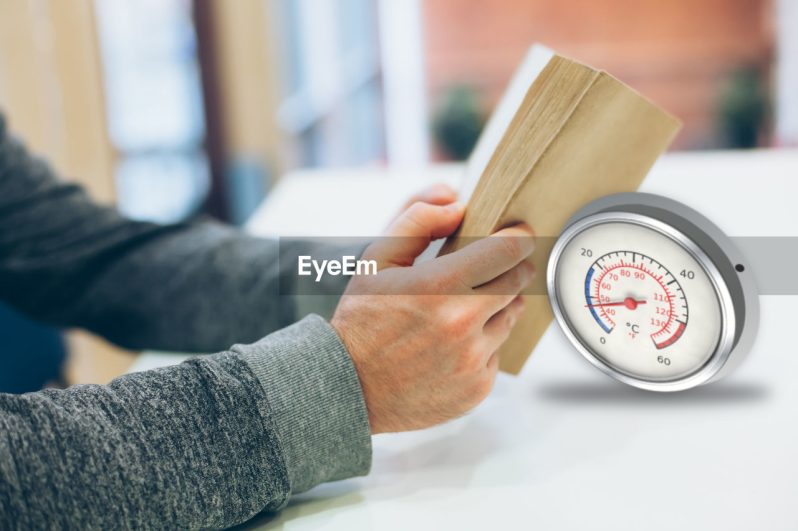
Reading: 8 °C
